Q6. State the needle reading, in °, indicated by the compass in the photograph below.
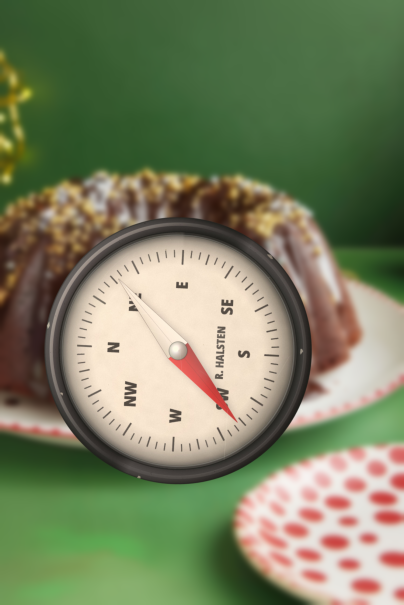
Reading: 227.5 °
